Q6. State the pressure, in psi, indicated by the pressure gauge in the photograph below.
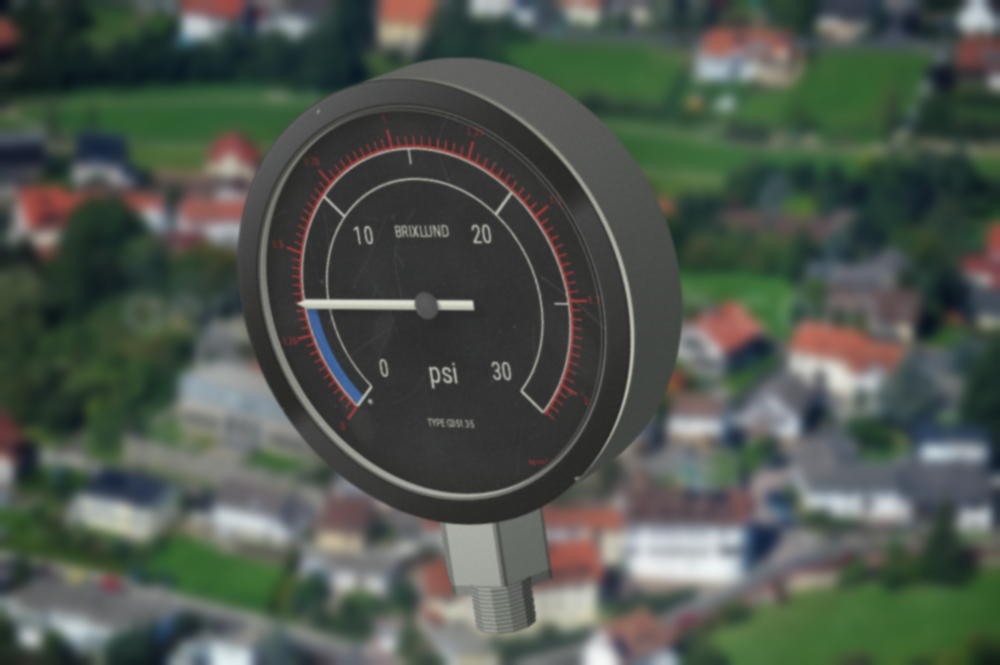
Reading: 5 psi
